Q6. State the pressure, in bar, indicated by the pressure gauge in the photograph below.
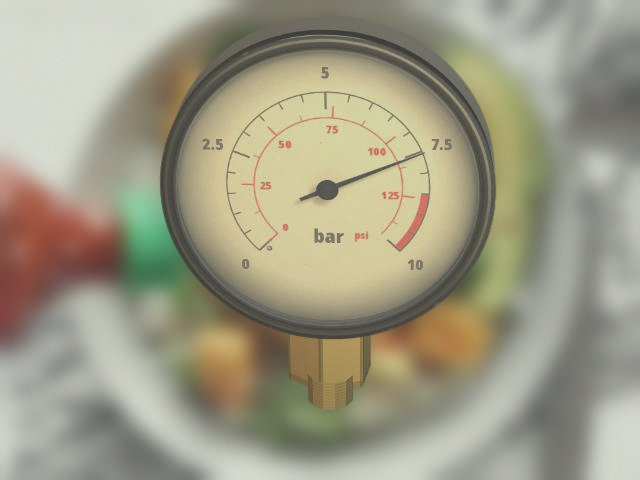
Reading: 7.5 bar
